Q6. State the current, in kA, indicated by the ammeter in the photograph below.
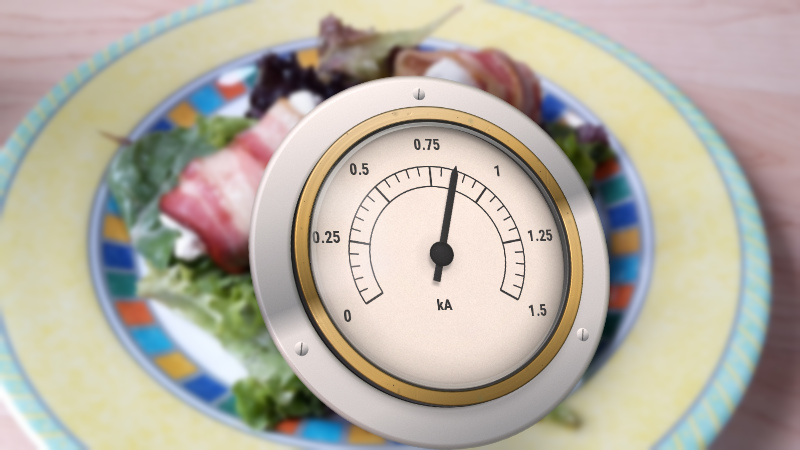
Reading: 0.85 kA
